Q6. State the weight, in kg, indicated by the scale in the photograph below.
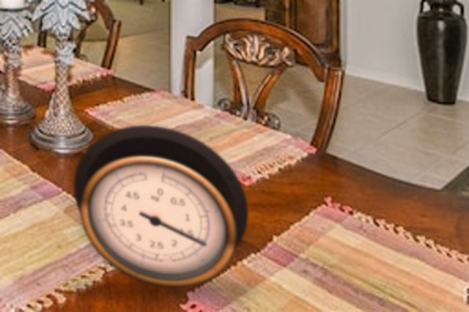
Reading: 1.5 kg
